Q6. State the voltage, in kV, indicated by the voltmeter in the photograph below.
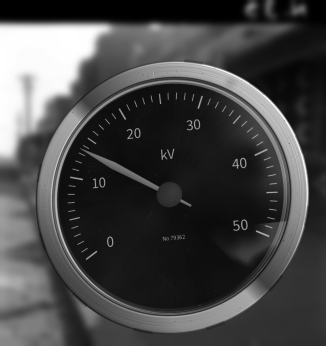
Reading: 13.5 kV
